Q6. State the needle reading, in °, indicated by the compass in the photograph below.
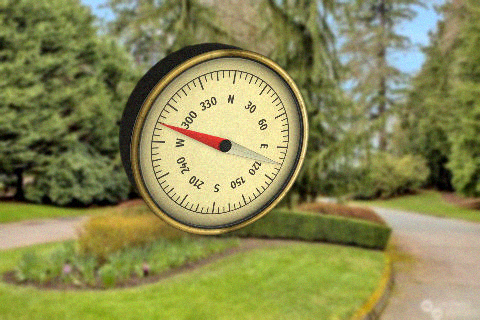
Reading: 285 °
